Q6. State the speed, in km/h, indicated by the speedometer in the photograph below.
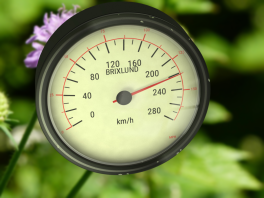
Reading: 220 km/h
